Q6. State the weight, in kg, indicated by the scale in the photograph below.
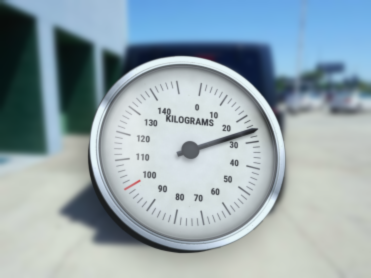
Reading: 26 kg
